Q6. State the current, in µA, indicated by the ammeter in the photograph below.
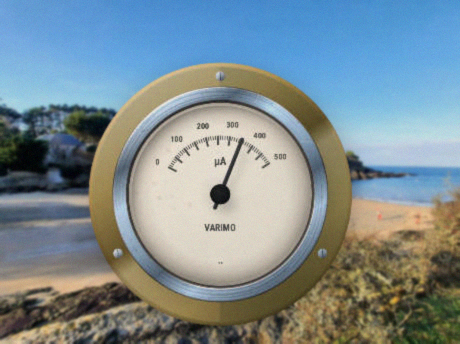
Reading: 350 µA
